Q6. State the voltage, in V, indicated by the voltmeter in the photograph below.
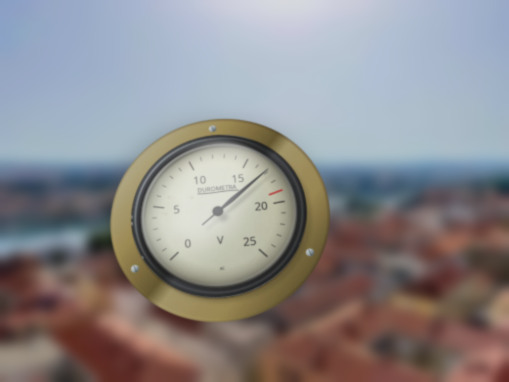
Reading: 17 V
